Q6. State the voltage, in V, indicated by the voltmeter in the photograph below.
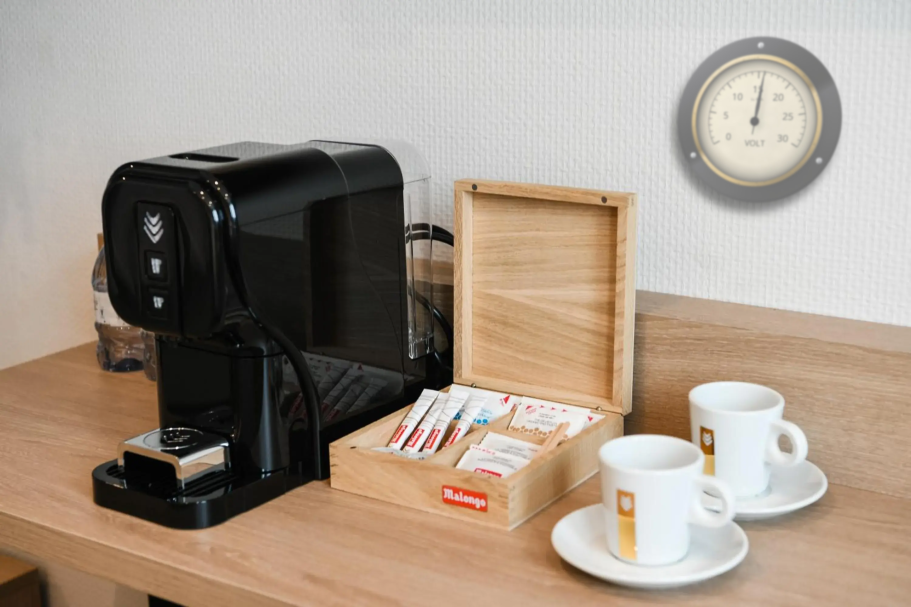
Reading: 16 V
